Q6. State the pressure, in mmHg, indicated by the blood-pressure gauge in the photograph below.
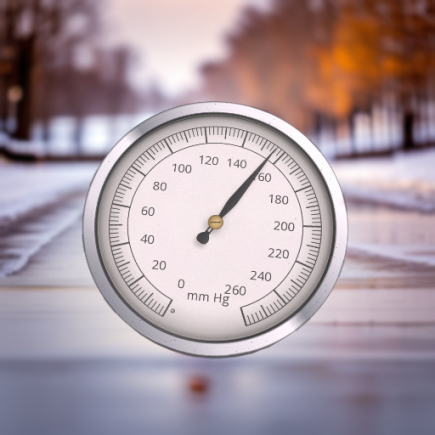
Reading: 156 mmHg
